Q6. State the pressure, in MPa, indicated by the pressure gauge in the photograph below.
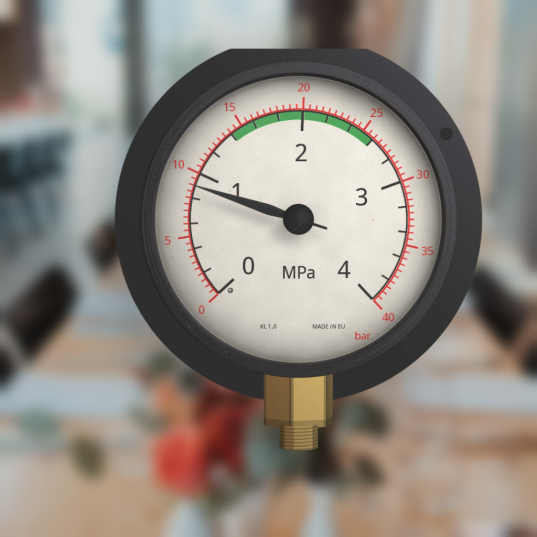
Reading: 0.9 MPa
